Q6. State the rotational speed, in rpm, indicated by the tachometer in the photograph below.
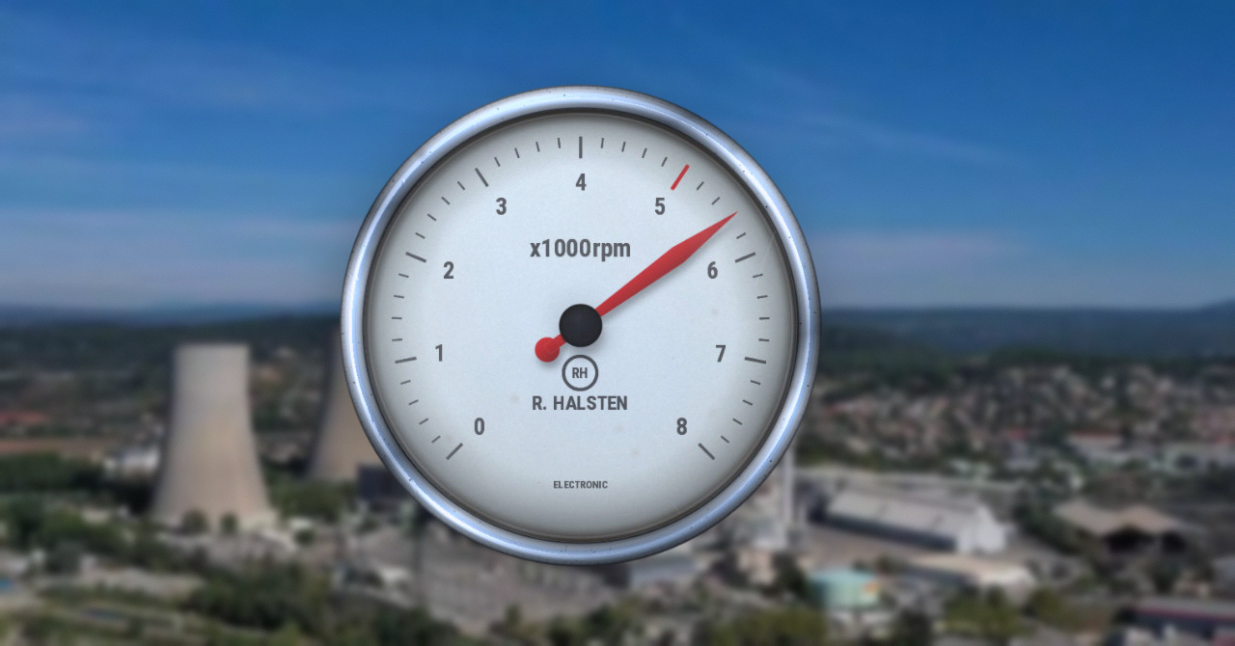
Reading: 5600 rpm
